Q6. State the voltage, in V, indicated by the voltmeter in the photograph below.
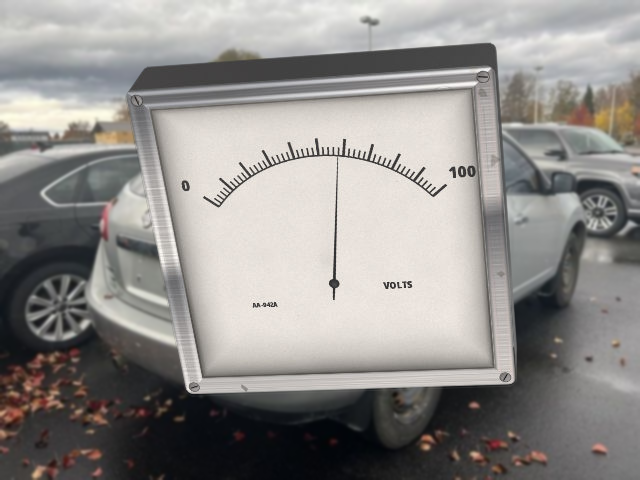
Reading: 58 V
